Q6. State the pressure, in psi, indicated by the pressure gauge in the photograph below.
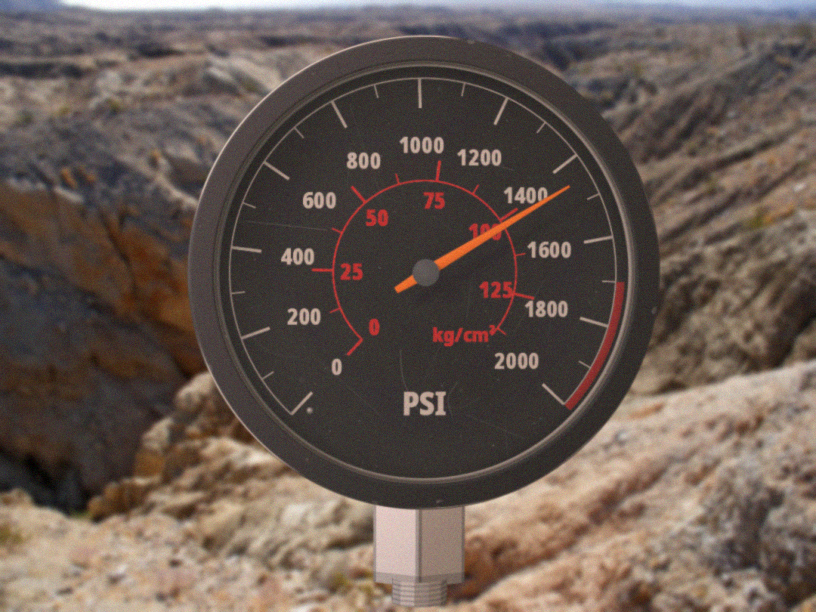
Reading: 1450 psi
